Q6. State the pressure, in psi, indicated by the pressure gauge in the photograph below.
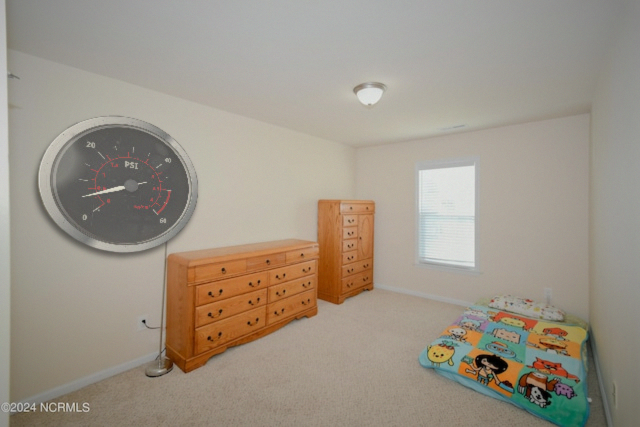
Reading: 5 psi
